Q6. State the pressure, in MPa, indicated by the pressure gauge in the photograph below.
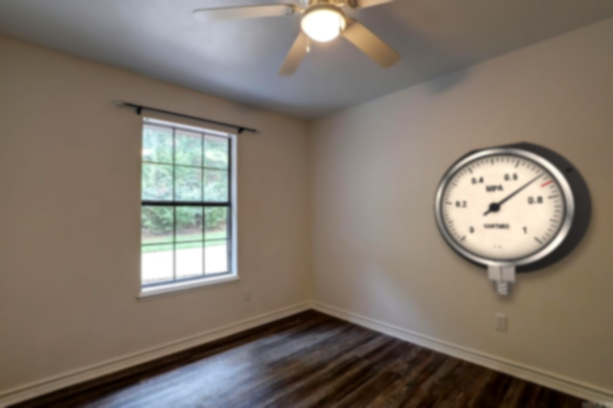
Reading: 0.7 MPa
